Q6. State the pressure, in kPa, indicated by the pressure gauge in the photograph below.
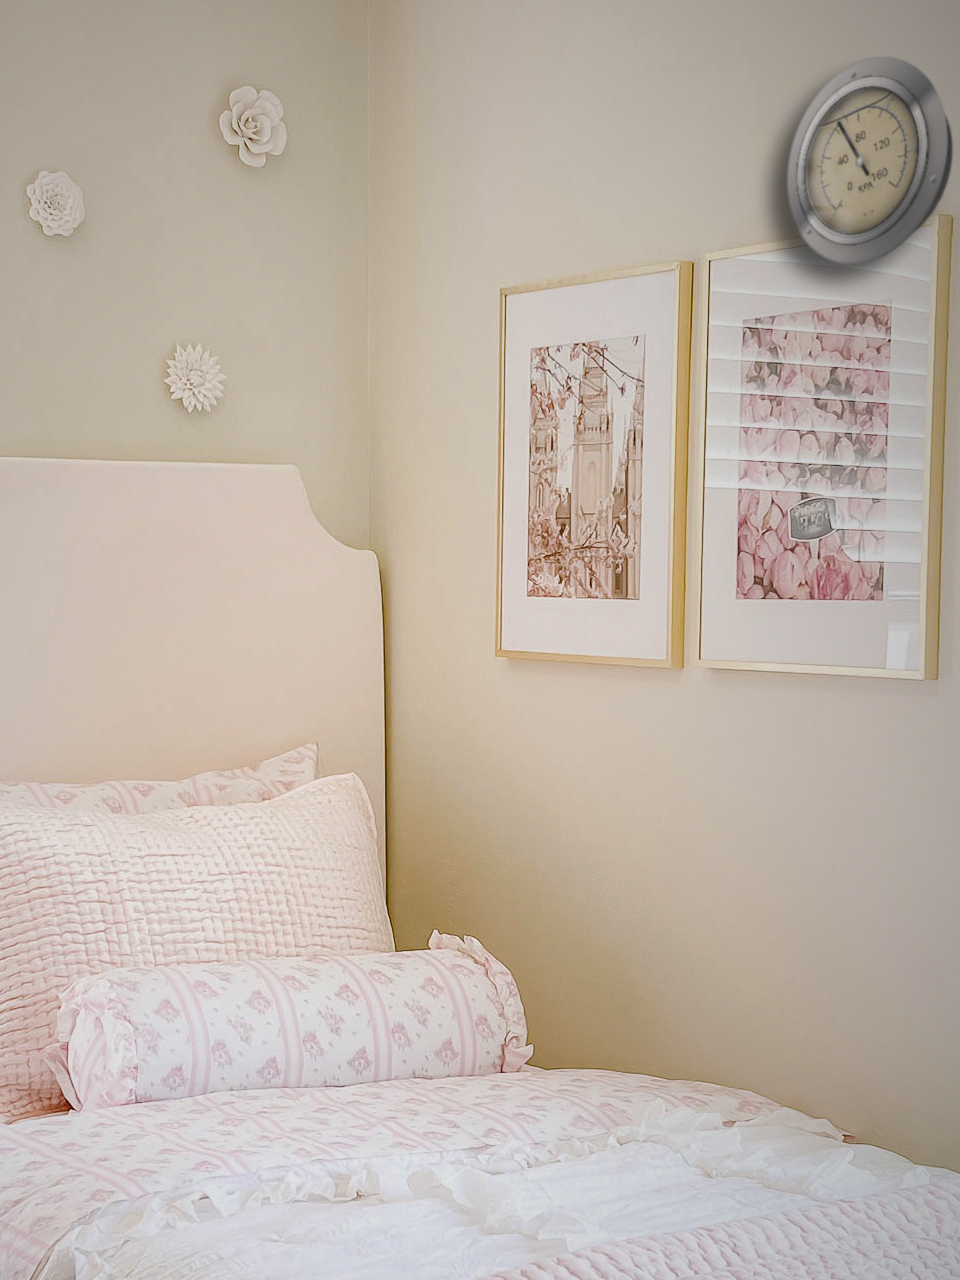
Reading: 65 kPa
